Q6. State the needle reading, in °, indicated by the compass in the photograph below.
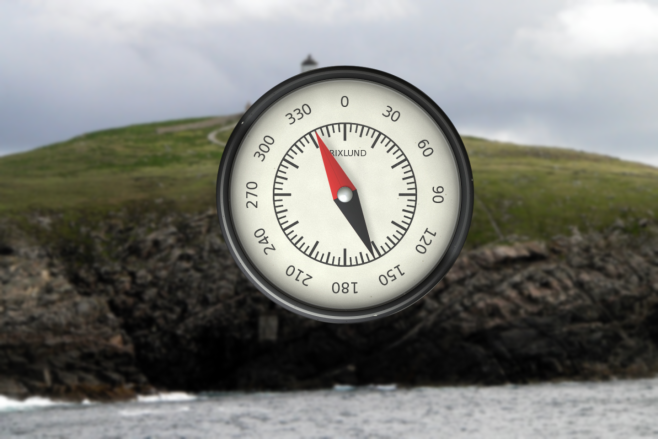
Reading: 335 °
